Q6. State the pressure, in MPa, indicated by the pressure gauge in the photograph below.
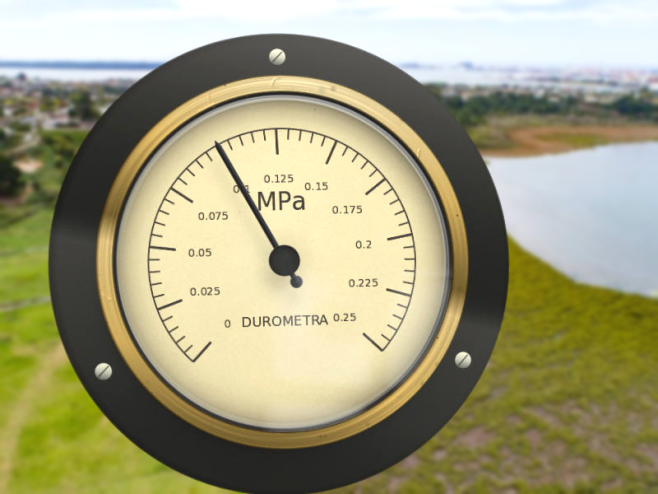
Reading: 0.1 MPa
